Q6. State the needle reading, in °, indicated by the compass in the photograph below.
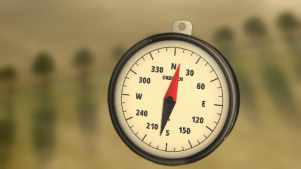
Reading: 10 °
